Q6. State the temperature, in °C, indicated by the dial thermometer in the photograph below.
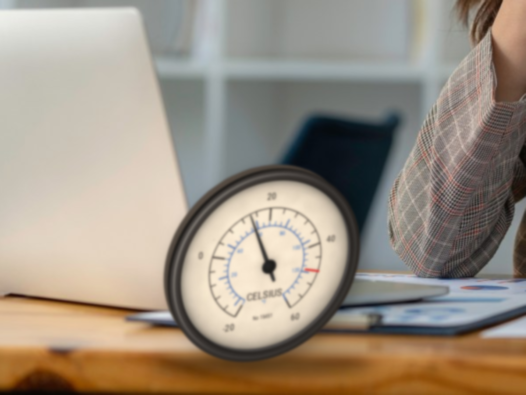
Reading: 14 °C
